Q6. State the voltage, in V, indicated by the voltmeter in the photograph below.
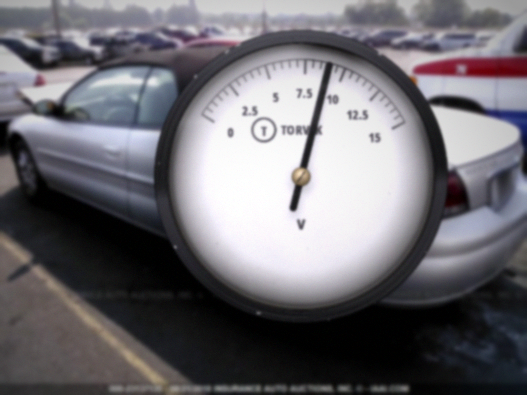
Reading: 9 V
